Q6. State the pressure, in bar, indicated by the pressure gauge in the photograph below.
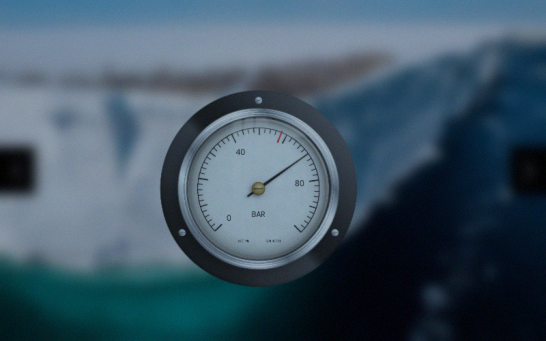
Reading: 70 bar
